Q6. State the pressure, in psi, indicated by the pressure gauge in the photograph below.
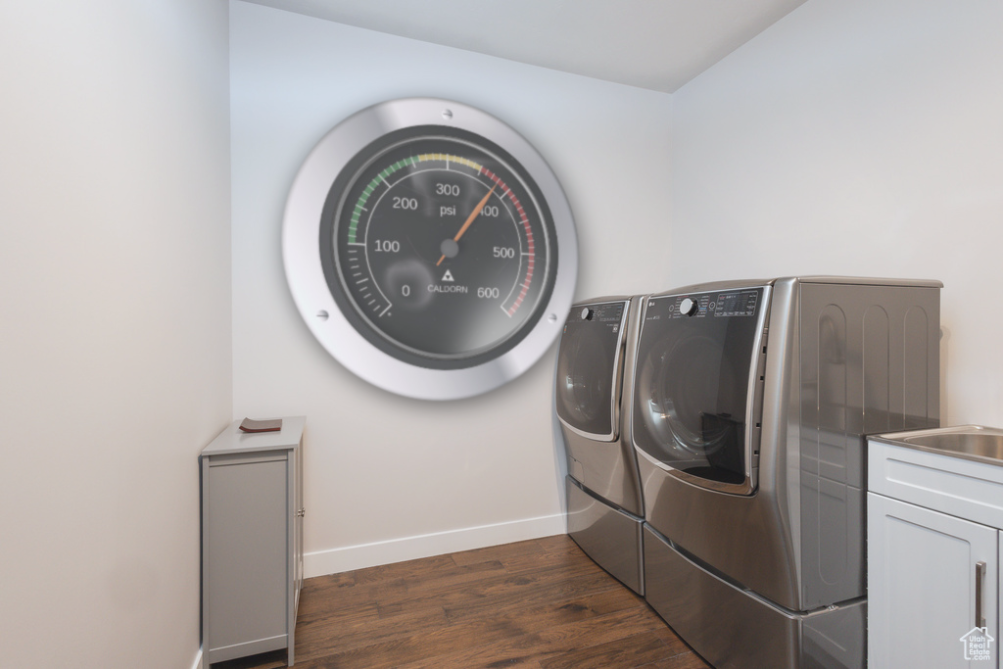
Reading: 380 psi
